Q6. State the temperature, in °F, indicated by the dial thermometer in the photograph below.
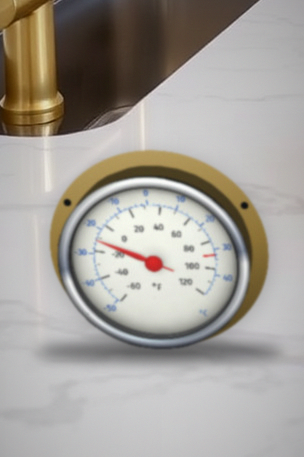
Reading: -10 °F
